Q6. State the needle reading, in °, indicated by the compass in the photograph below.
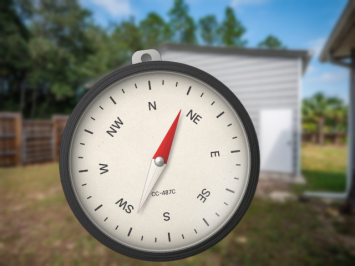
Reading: 30 °
